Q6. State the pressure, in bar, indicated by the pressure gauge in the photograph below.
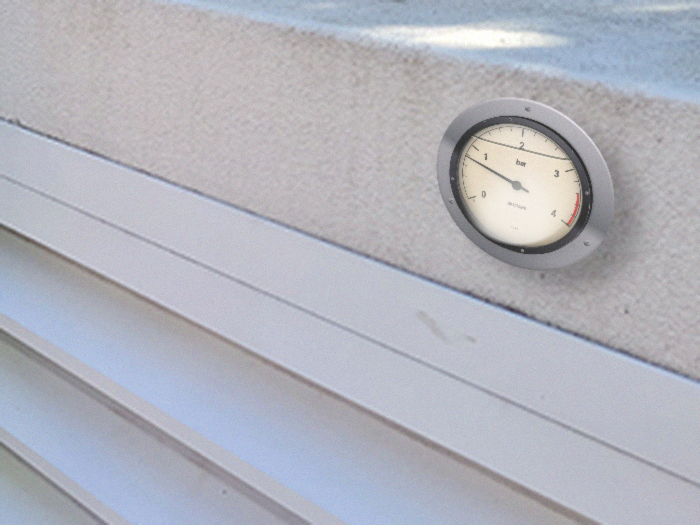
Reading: 0.8 bar
